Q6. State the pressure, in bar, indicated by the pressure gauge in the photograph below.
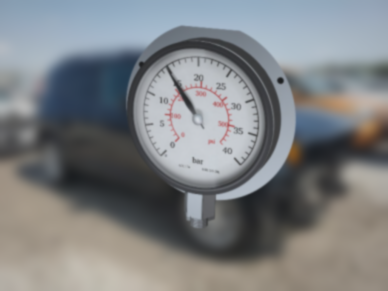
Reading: 15 bar
